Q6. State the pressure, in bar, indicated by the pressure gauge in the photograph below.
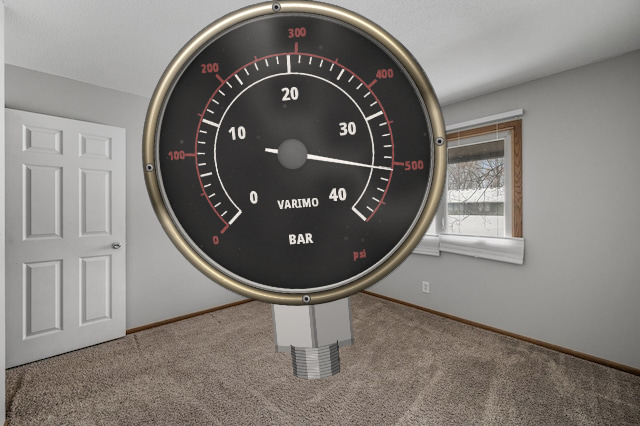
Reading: 35 bar
